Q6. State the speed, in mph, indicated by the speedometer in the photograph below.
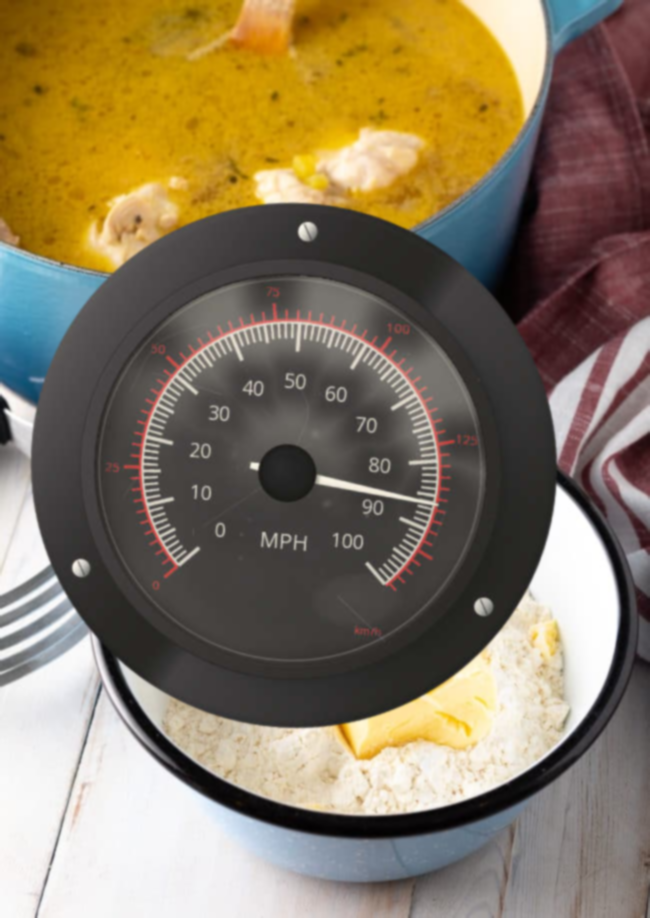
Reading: 86 mph
